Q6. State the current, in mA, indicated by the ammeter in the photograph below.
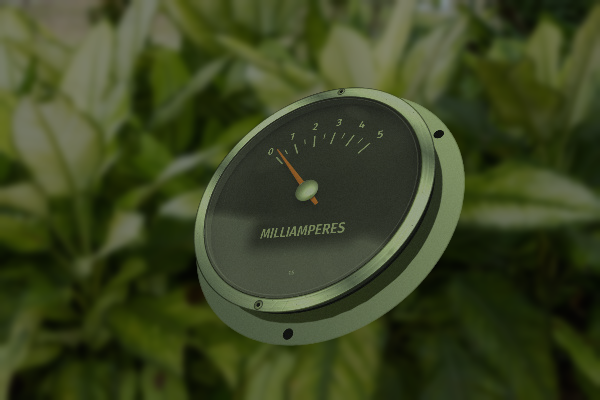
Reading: 0.25 mA
